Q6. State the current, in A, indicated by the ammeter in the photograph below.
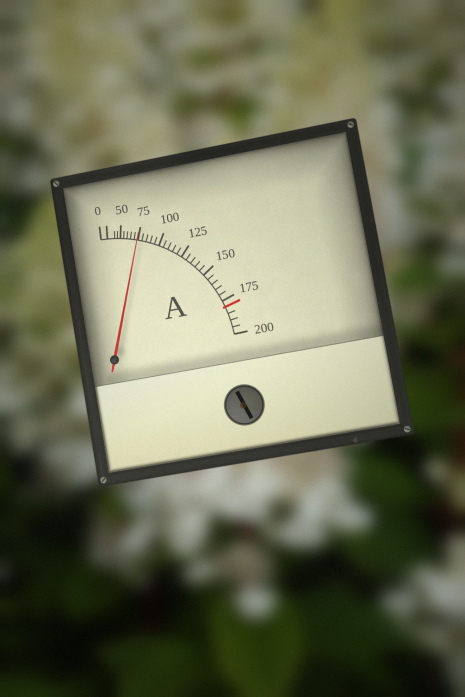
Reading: 75 A
